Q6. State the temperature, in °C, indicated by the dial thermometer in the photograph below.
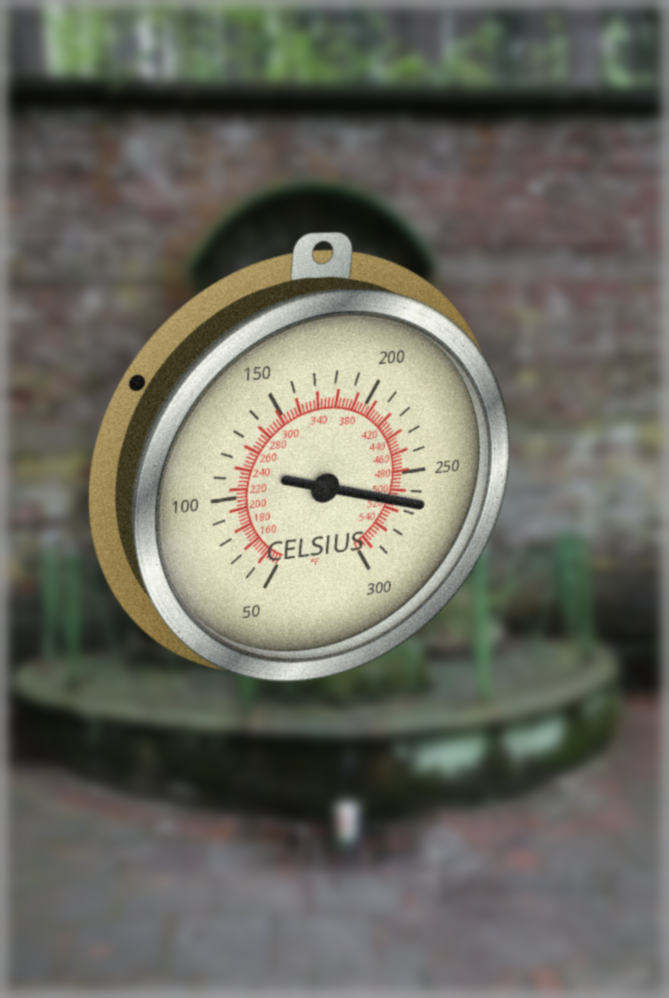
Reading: 265 °C
